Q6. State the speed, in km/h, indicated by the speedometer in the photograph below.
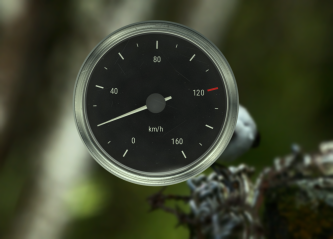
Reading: 20 km/h
